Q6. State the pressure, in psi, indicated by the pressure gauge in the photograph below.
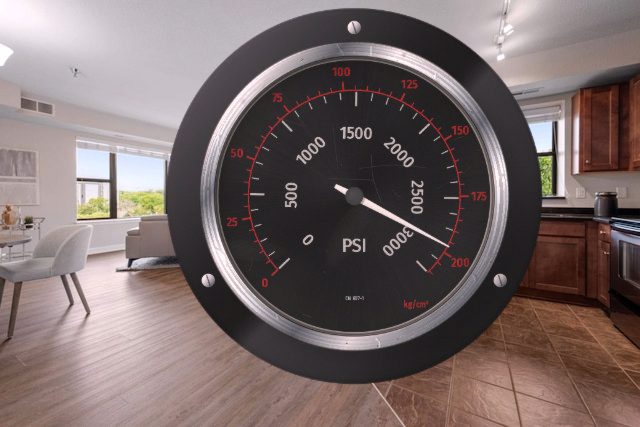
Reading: 2800 psi
